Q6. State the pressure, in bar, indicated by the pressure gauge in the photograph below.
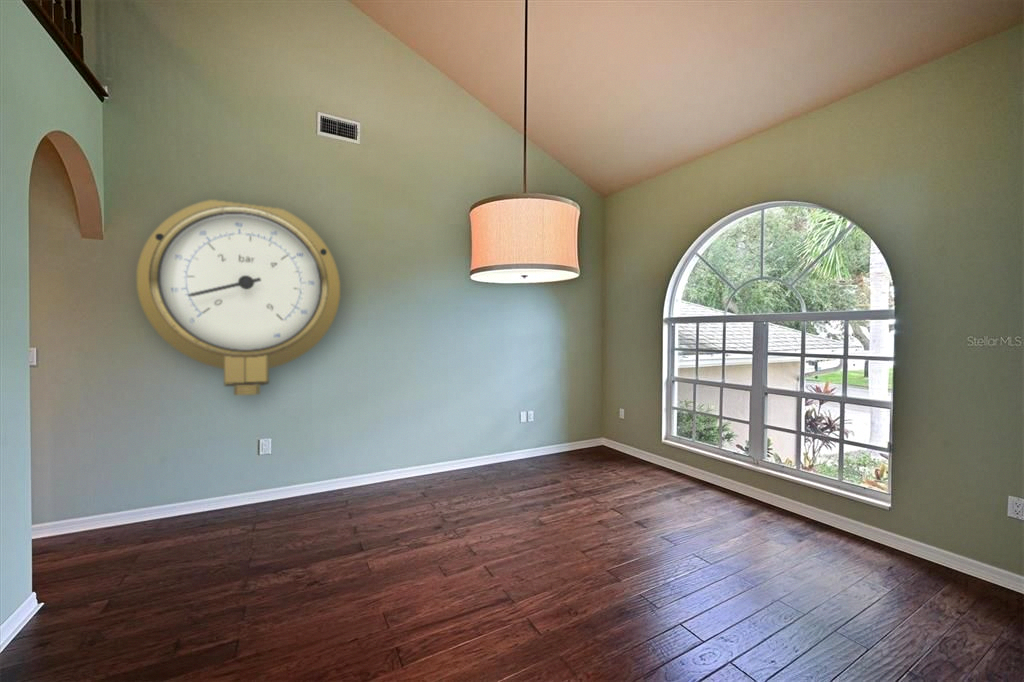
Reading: 0.5 bar
